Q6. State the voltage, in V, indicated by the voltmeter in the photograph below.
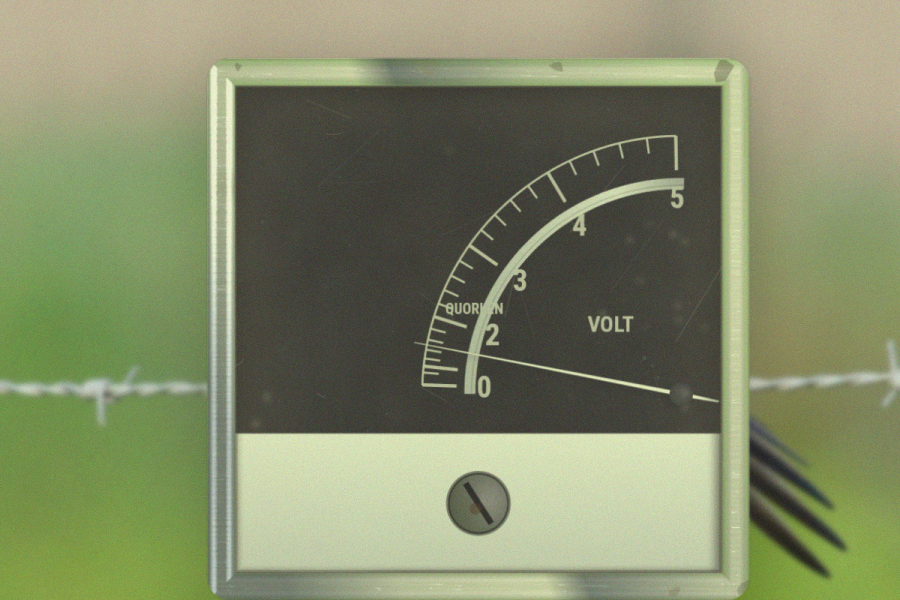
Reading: 1.5 V
